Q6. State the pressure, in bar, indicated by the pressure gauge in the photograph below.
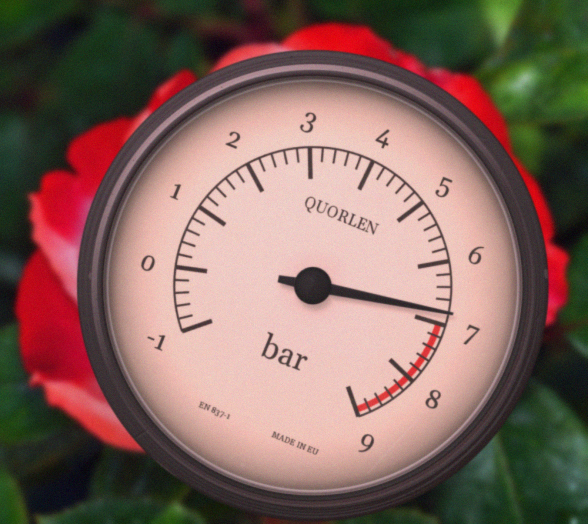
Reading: 6.8 bar
